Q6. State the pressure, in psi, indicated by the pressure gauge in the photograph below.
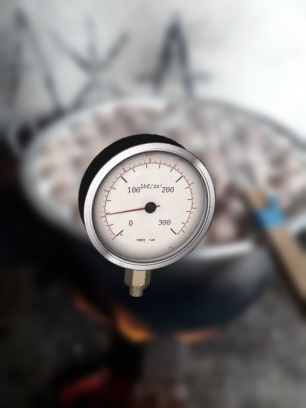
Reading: 40 psi
